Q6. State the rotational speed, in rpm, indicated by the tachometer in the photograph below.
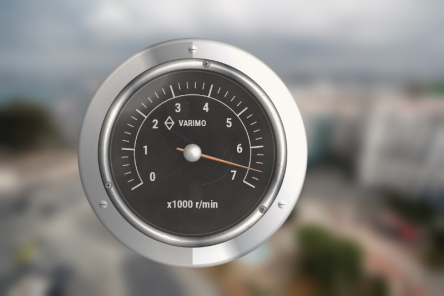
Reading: 6600 rpm
